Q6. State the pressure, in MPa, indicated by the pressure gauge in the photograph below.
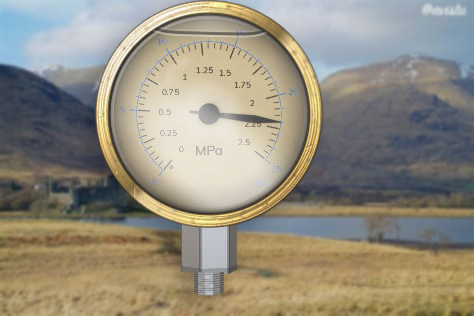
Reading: 2.2 MPa
